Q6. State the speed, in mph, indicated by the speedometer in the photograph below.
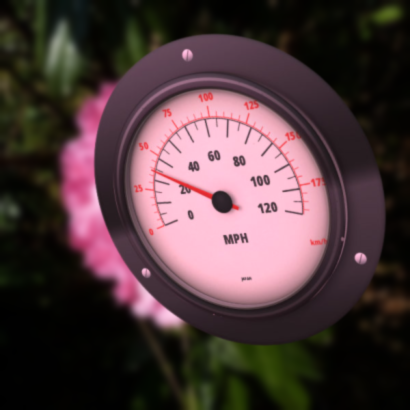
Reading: 25 mph
